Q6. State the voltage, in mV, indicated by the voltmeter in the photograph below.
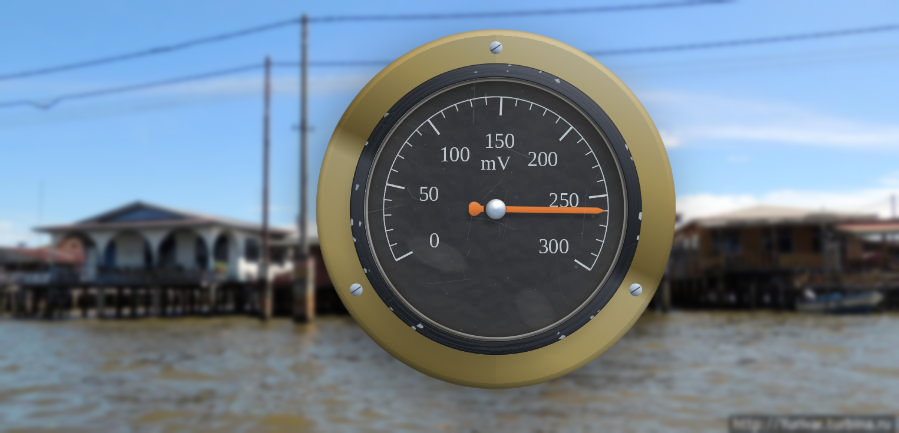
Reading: 260 mV
